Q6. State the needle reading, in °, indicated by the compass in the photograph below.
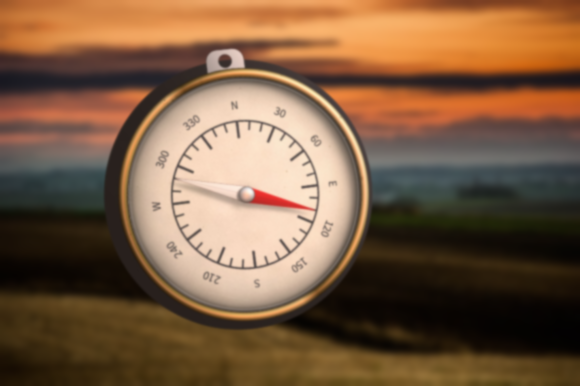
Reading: 110 °
